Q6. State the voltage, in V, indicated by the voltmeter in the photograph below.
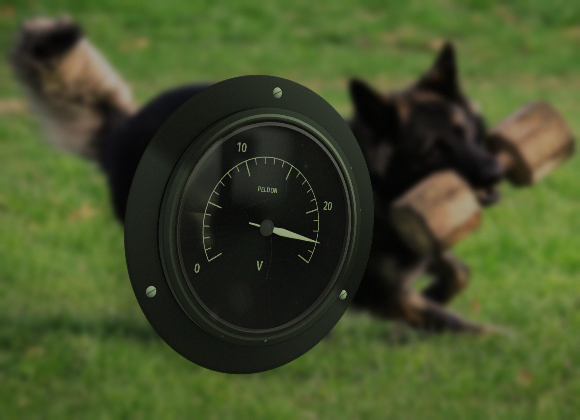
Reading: 23 V
